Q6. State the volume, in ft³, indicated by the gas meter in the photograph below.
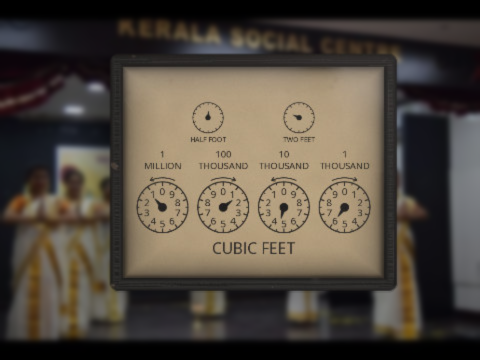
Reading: 114600 ft³
